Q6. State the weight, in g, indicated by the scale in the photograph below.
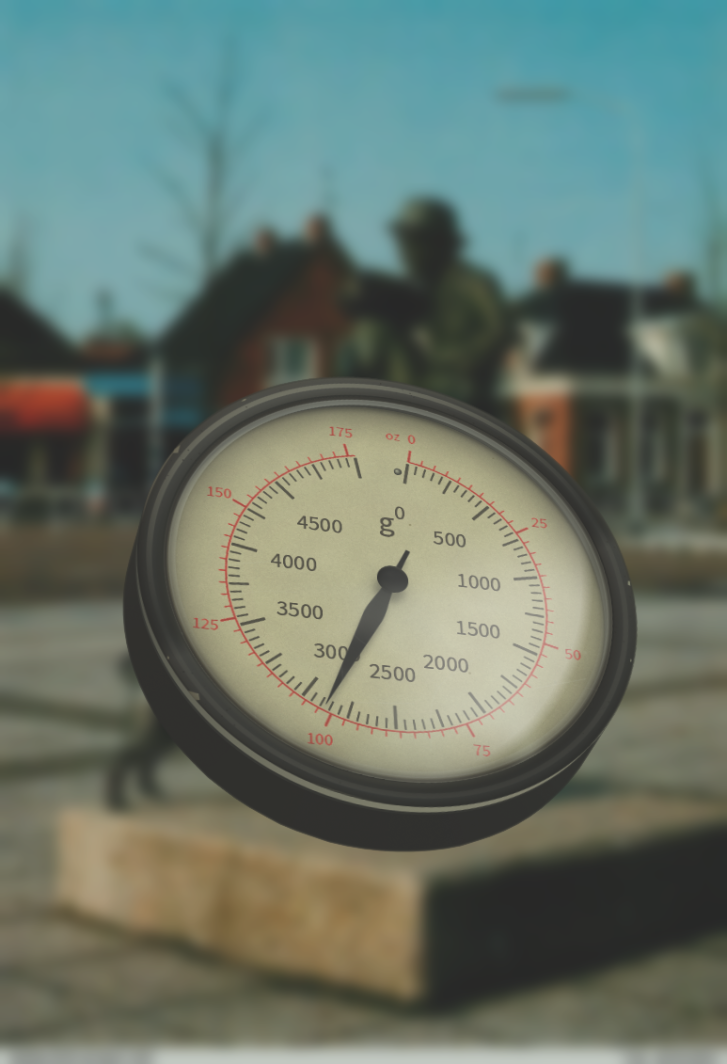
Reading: 2875 g
